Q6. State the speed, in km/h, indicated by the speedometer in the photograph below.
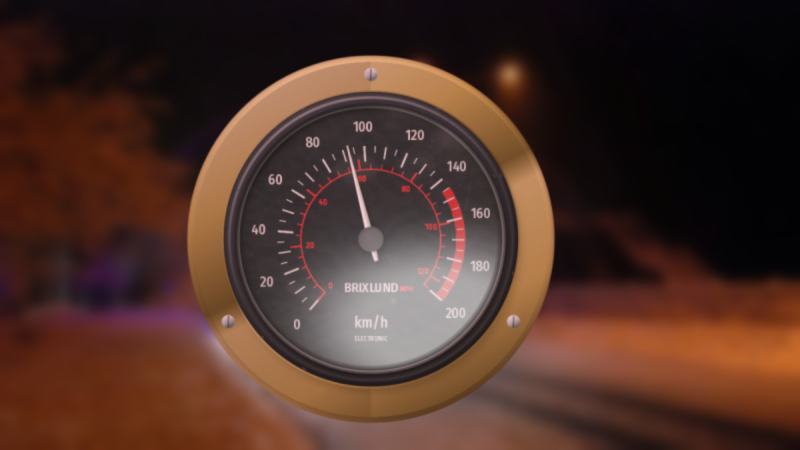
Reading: 92.5 km/h
